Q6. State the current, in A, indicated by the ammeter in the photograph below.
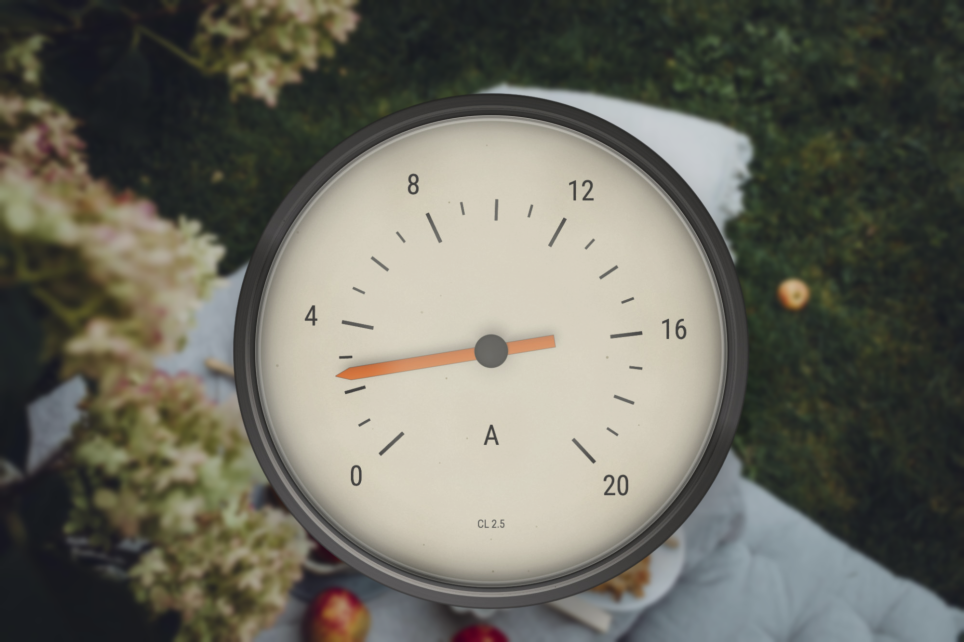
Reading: 2.5 A
